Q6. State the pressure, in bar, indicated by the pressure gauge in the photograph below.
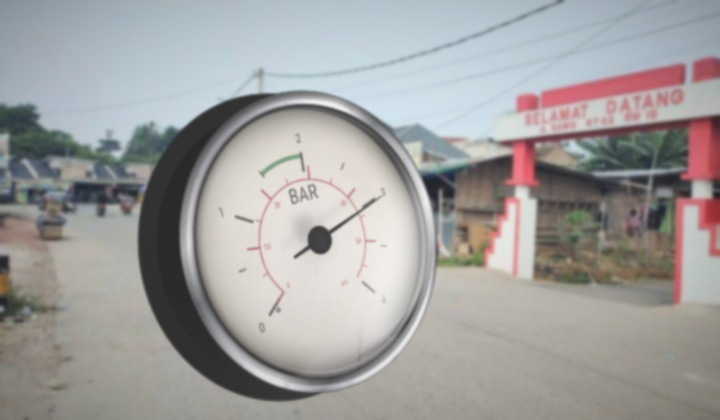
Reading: 3 bar
